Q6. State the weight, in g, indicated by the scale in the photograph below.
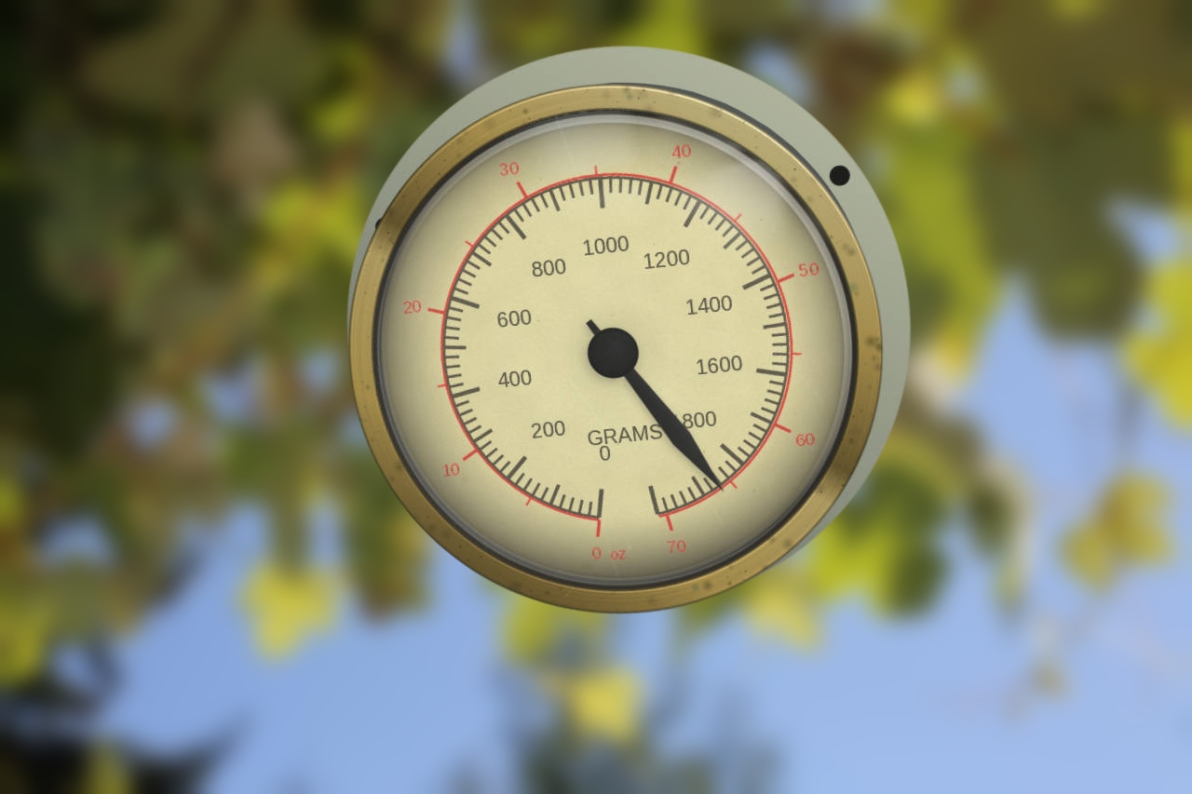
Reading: 1860 g
